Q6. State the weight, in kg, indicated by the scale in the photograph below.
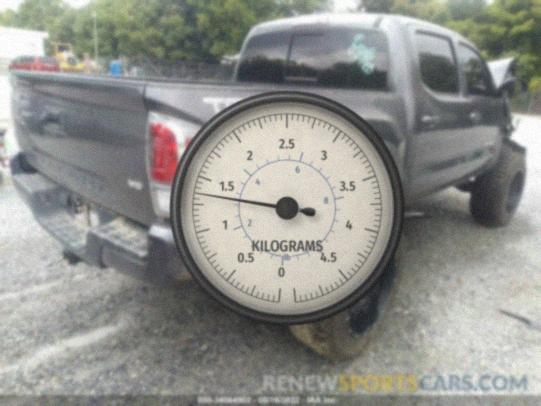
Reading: 1.35 kg
